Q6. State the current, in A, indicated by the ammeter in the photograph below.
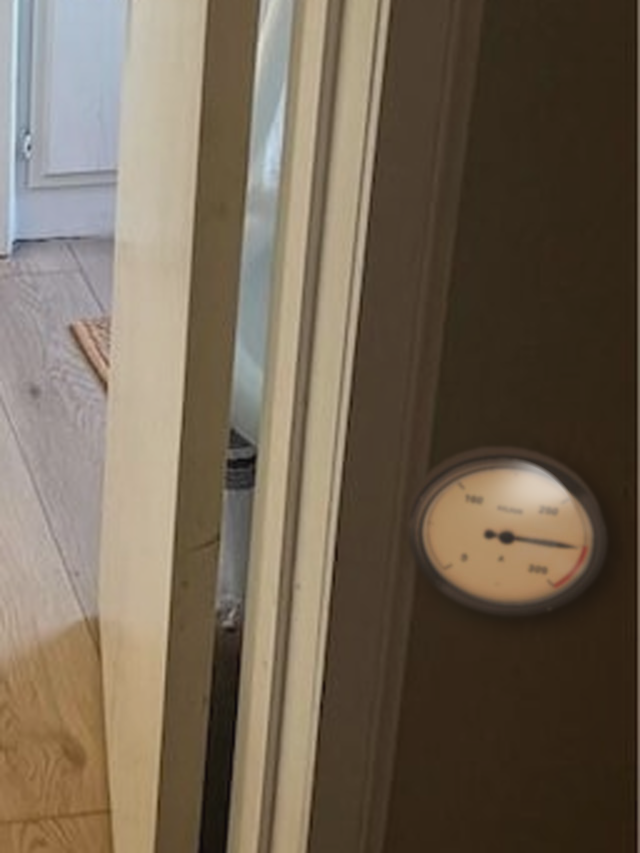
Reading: 250 A
